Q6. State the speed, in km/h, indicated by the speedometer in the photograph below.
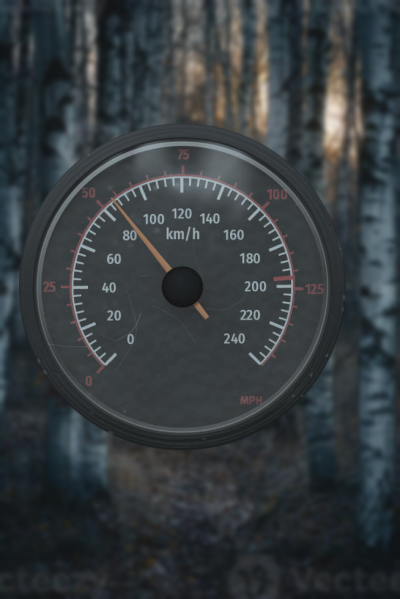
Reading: 86 km/h
